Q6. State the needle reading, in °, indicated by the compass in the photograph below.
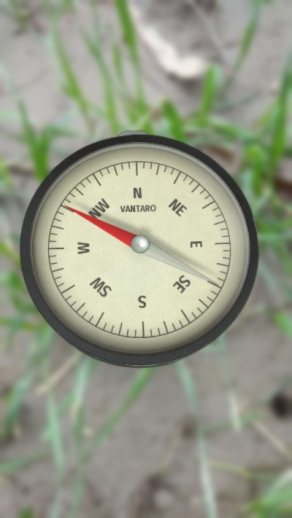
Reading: 300 °
